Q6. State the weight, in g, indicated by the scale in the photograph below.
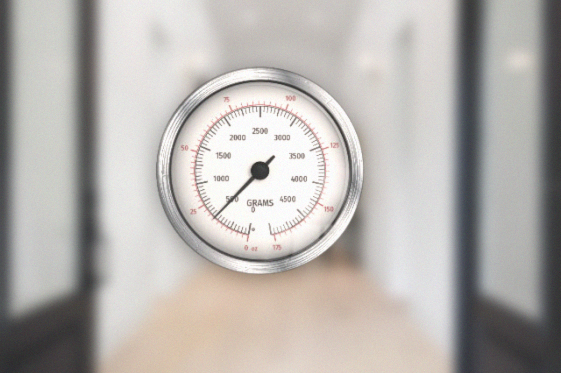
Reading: 500 g
